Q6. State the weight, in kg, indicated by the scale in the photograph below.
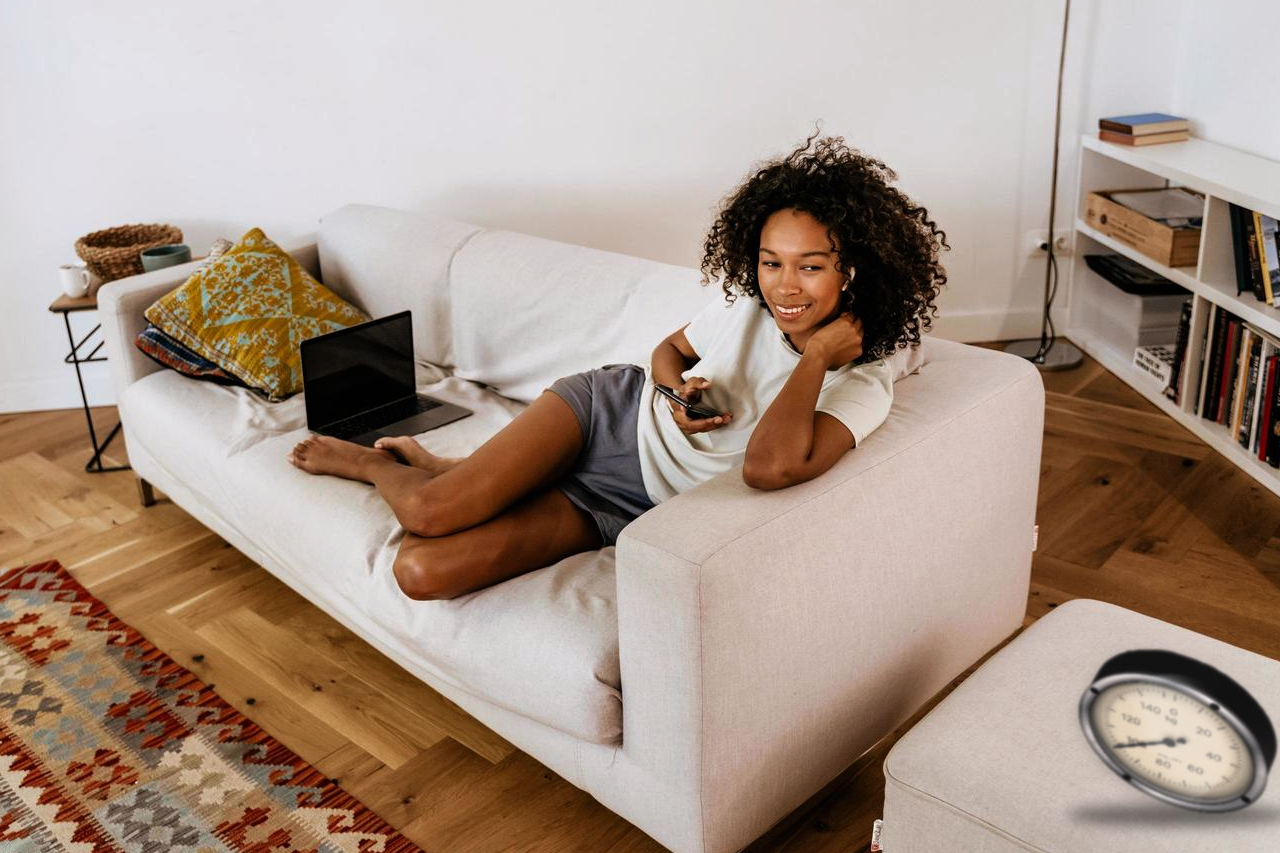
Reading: 100 kg
